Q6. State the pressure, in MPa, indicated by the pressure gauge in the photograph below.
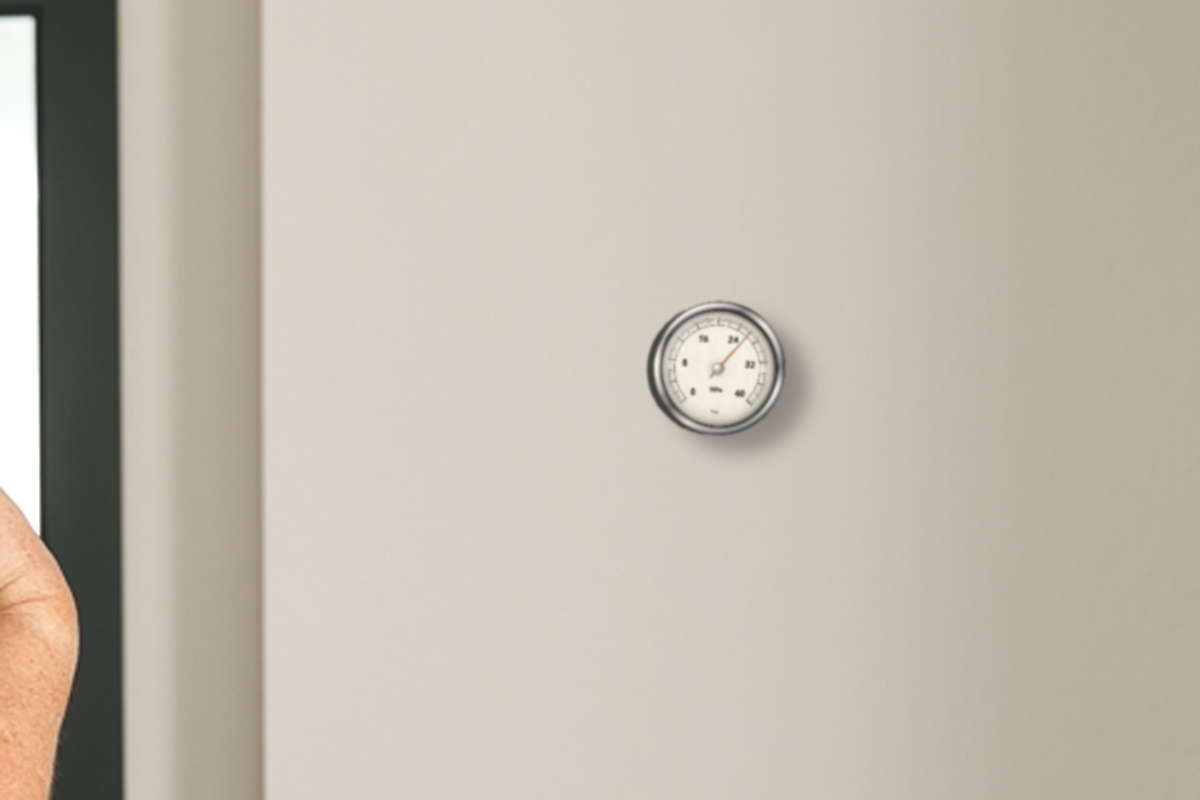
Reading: 26 MPa
